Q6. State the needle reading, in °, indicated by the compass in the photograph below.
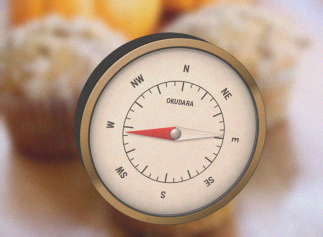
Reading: 265 °
